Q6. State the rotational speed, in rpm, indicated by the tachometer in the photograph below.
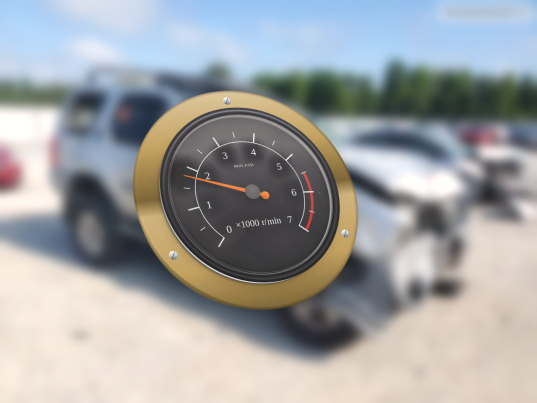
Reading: 1750 rpm
